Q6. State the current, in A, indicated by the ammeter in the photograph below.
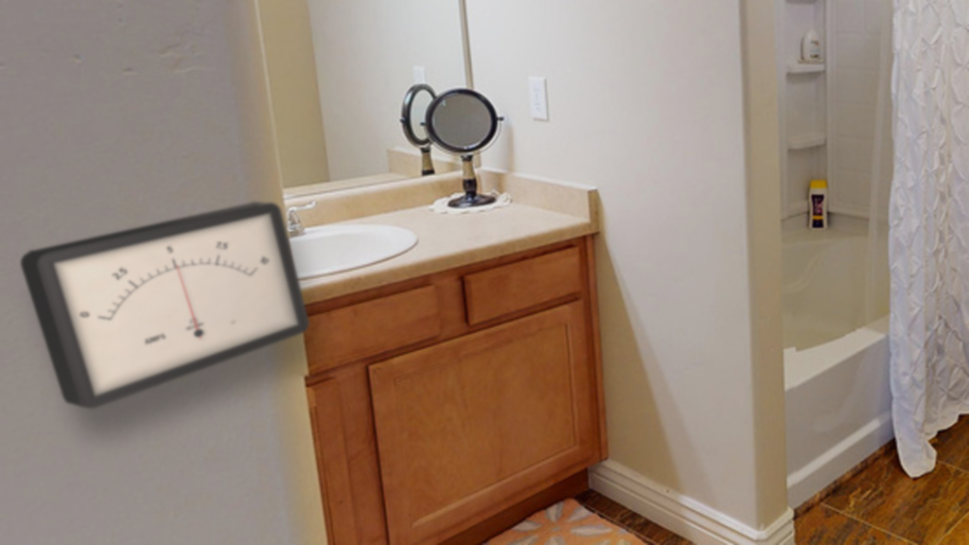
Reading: 5 A
